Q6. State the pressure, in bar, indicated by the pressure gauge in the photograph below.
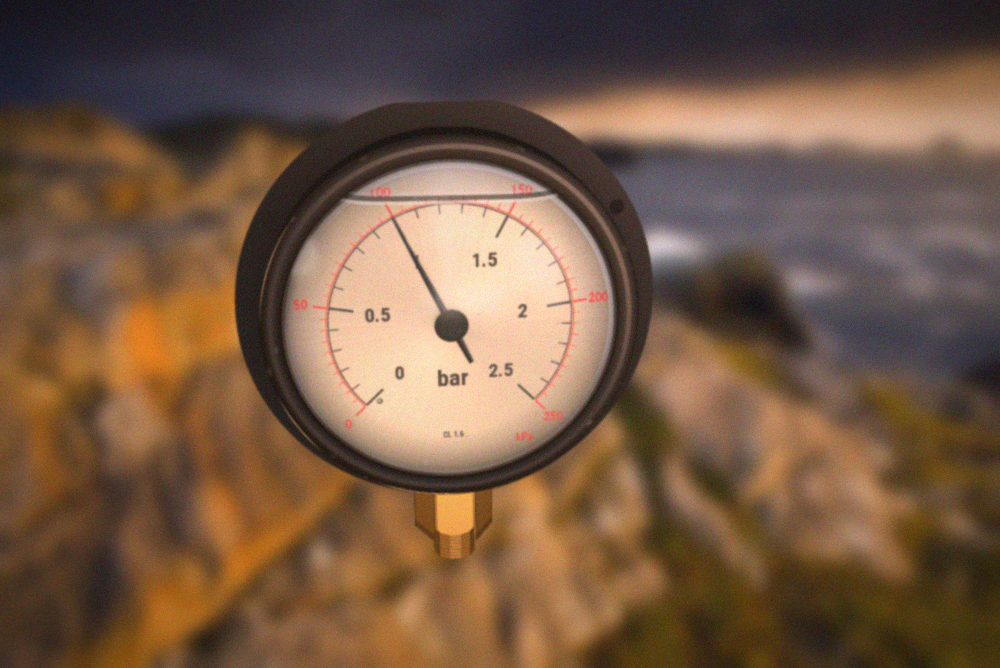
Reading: 1 bar
